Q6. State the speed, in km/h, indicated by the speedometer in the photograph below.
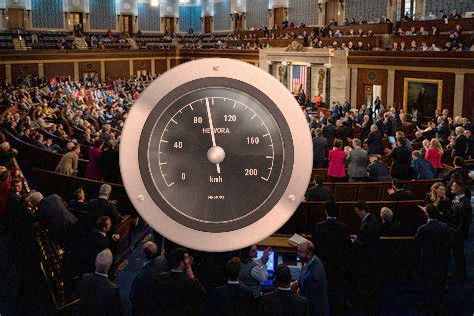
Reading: 95 km/h
